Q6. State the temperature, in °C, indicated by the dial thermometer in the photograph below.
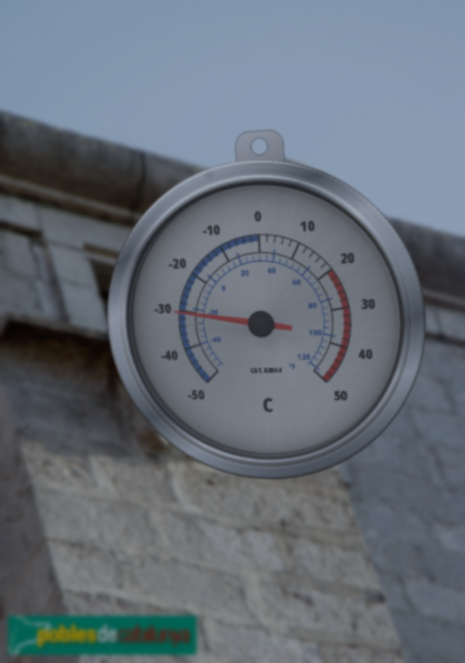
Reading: -30 °C
